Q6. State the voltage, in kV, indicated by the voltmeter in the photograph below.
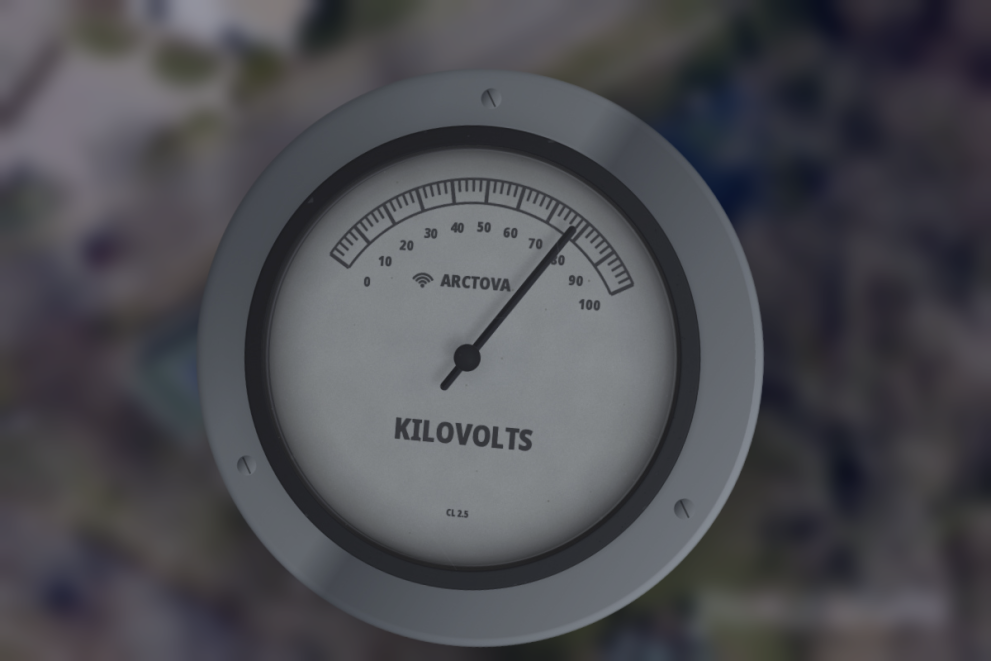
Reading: 78 kV
